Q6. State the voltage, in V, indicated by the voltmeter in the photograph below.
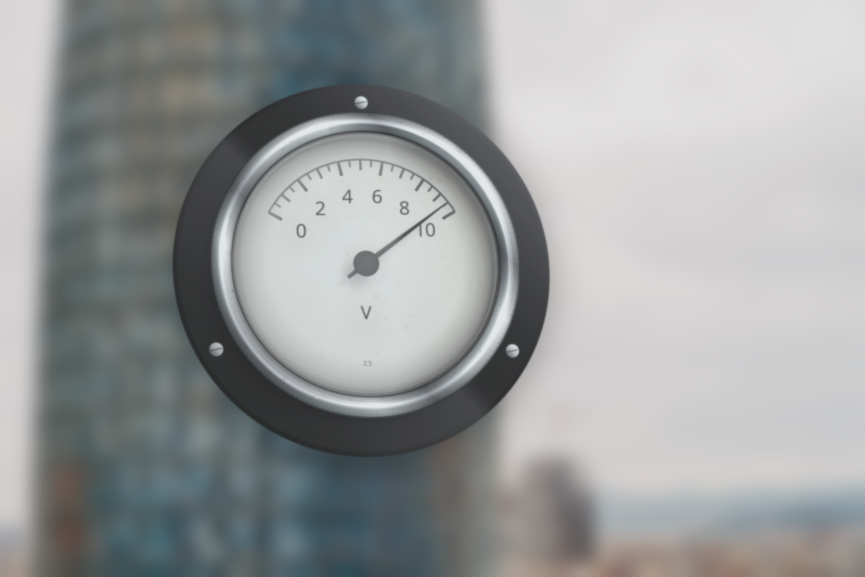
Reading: 9.5 V
